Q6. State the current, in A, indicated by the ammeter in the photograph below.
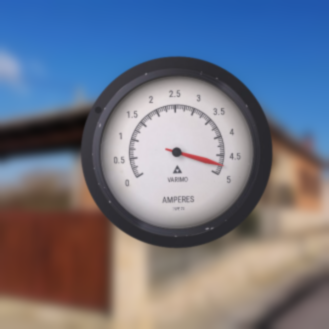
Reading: 4.75 A
